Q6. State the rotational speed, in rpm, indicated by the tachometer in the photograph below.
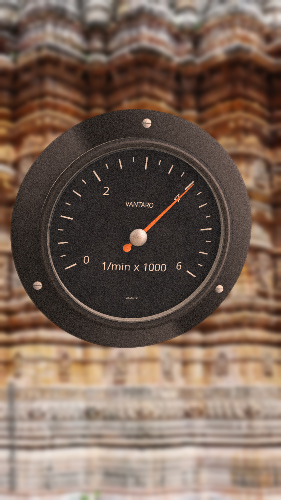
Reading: 4000 rpm
